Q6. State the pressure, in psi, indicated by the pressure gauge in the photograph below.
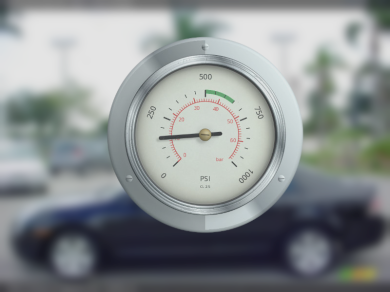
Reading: 150 psi
